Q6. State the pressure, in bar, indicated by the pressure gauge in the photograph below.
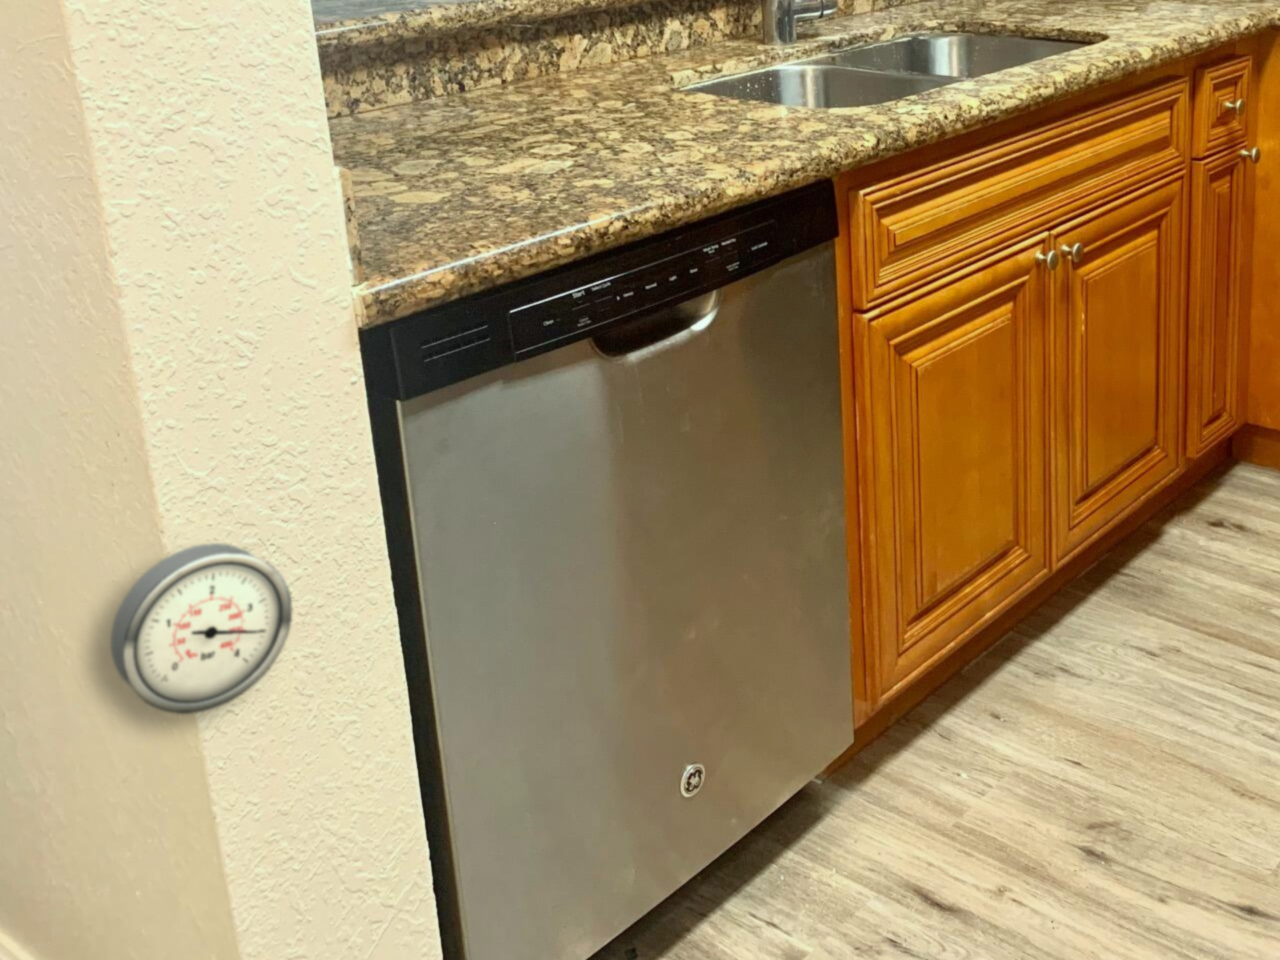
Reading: 3.5 bar
